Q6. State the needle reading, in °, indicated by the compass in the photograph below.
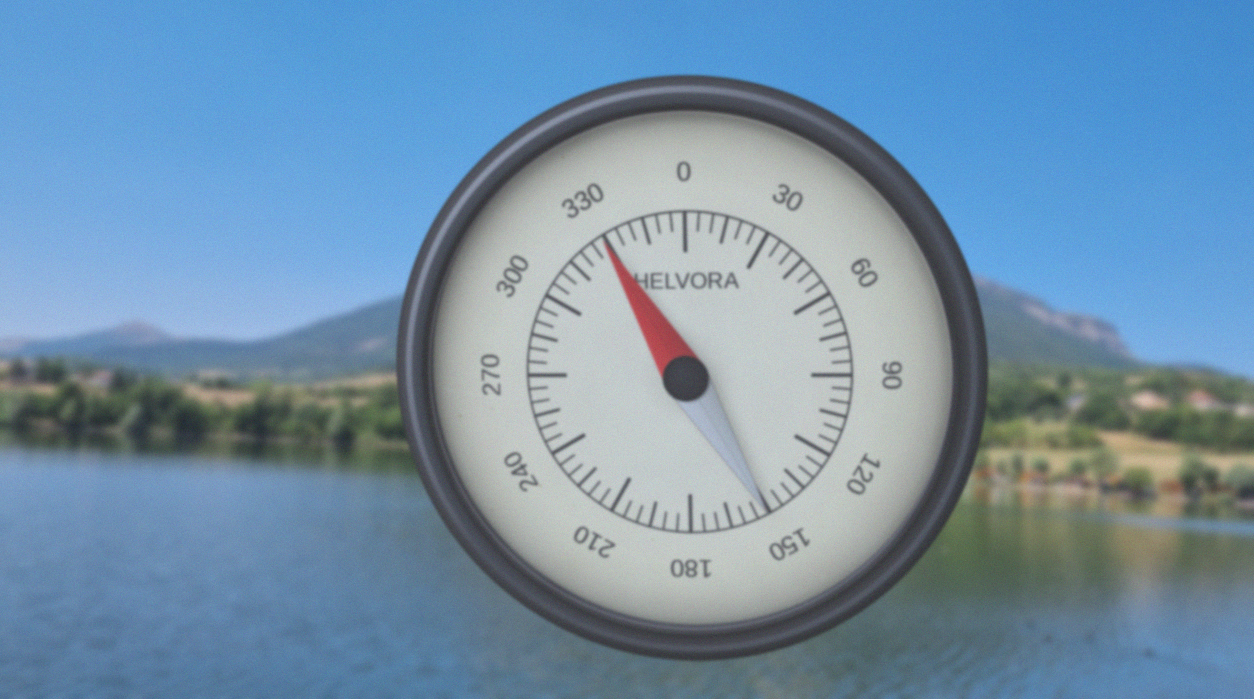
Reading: 330 °
